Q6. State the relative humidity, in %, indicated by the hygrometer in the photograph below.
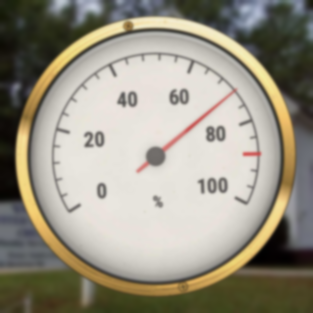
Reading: 72 %
